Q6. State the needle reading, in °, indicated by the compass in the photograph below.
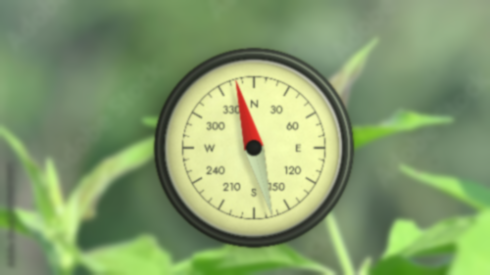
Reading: 345 °
